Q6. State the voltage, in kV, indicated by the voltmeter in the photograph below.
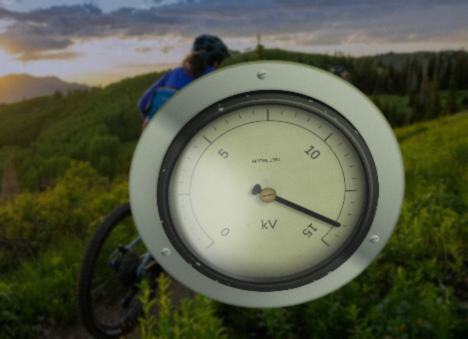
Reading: 14 kV
